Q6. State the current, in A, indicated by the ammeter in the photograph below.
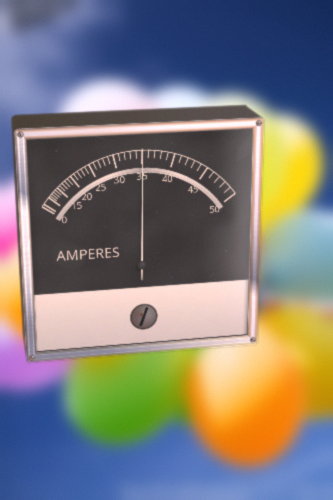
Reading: 35 A
